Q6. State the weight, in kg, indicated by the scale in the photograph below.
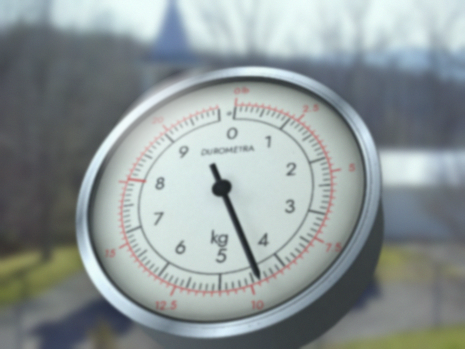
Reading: 4.4 kg
